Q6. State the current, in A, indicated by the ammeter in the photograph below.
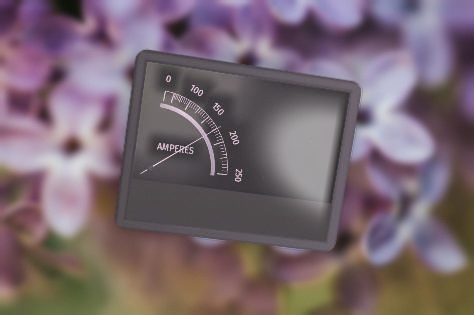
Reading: 175 A
